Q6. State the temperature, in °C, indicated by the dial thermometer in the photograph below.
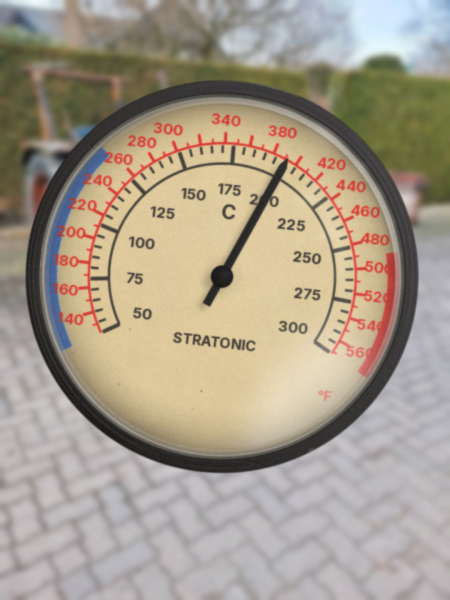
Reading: 200 °C
